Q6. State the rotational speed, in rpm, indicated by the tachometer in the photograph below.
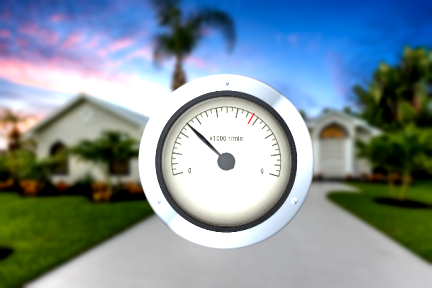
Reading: 2500 rpm
